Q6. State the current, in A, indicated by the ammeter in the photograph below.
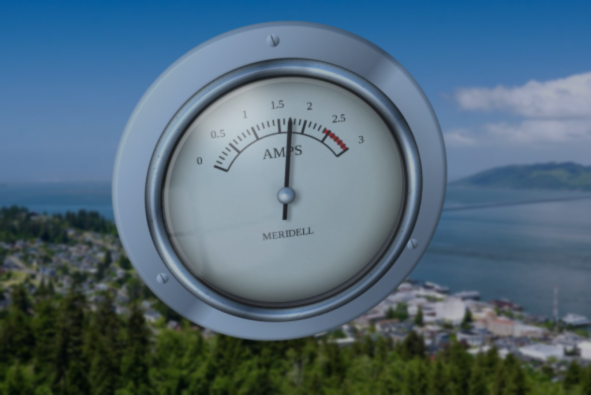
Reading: 1.7 A
